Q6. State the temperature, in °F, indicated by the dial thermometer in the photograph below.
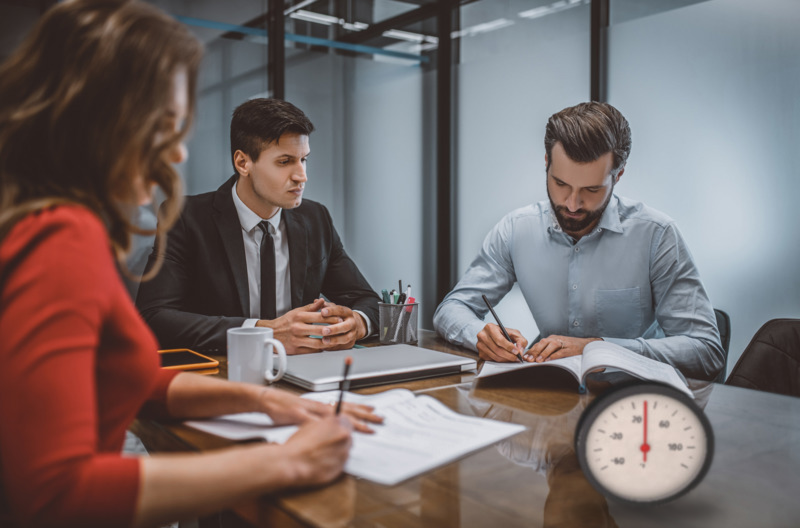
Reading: 30 °F
